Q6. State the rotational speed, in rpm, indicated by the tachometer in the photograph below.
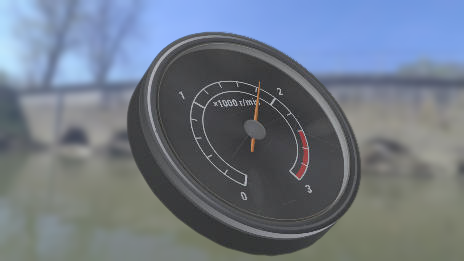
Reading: 1800 rpm
